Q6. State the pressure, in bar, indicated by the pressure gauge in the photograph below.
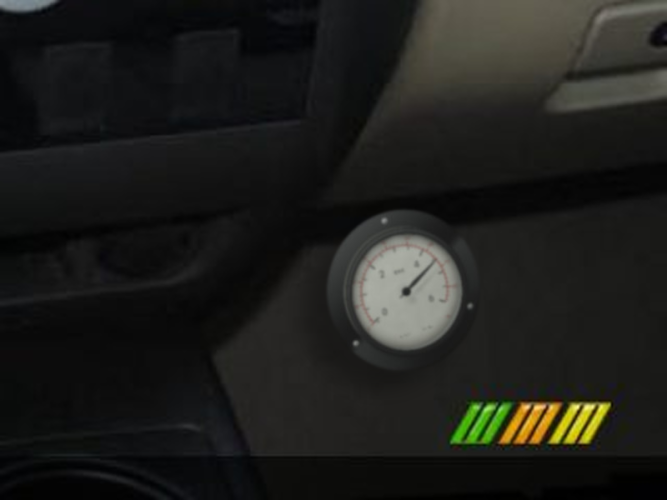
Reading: 4.5 bar
